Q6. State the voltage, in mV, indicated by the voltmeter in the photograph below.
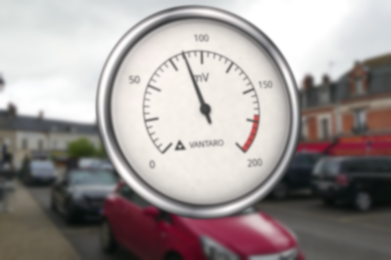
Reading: 85 mV
